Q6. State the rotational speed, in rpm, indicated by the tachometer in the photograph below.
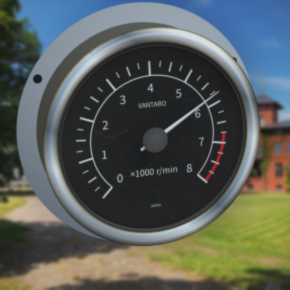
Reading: 5750 rpm
